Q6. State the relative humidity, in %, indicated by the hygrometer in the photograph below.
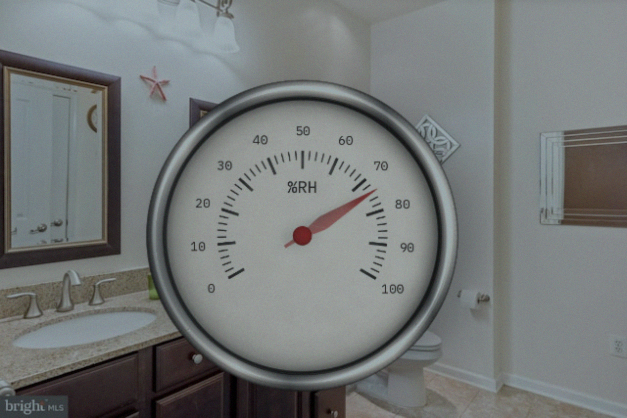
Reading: 74 %
